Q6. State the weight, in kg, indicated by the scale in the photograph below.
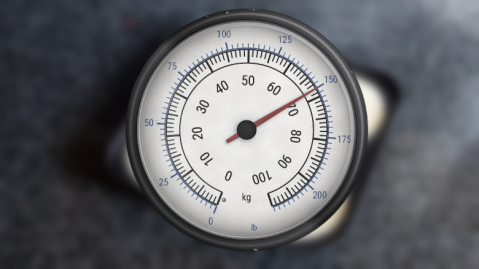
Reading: 68 kg
